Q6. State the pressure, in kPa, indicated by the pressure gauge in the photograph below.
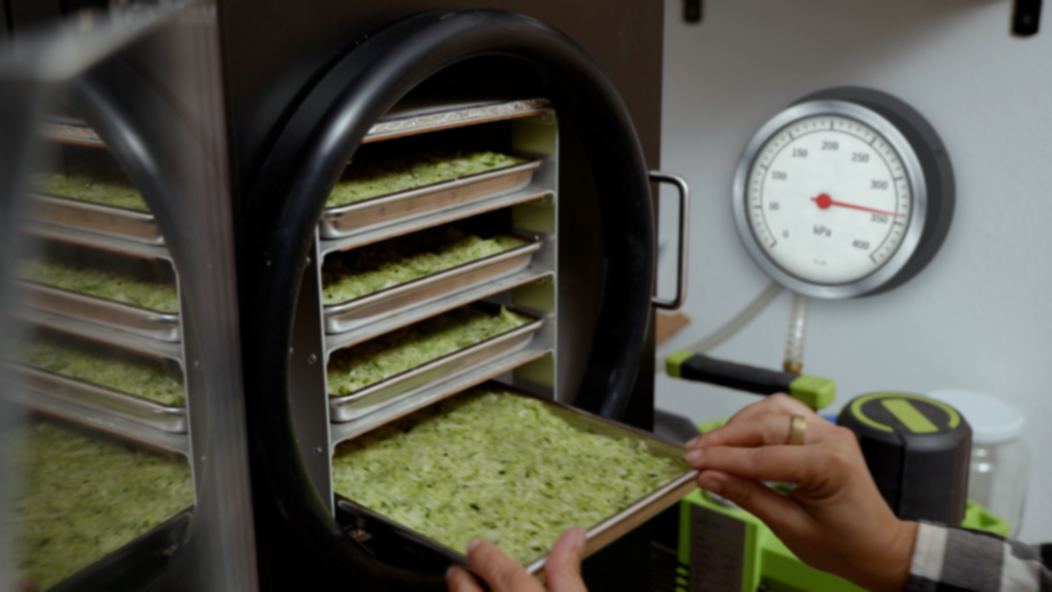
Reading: 340 kPa
